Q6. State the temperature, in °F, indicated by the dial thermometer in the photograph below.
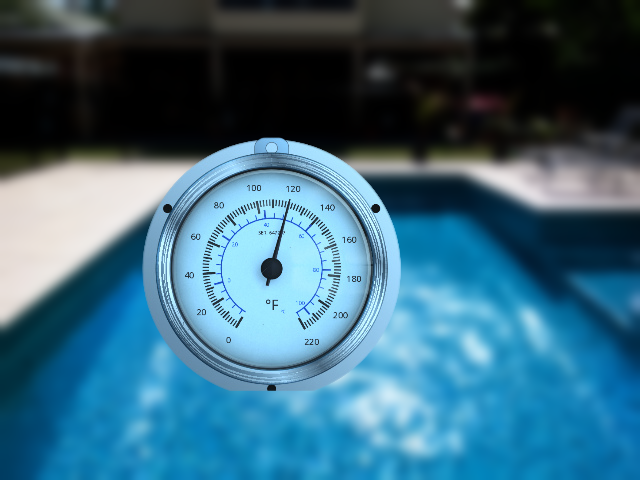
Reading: 120 °F
